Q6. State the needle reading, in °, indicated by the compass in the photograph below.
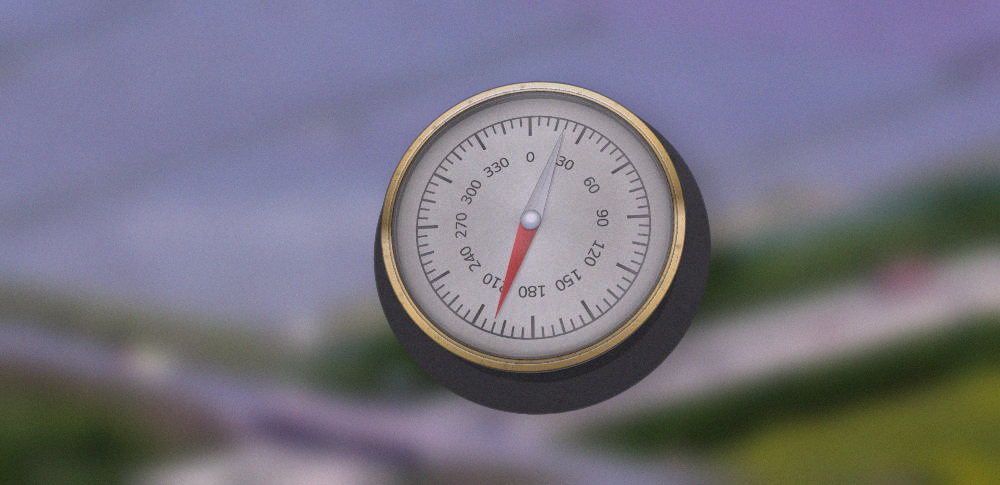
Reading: 200 °
